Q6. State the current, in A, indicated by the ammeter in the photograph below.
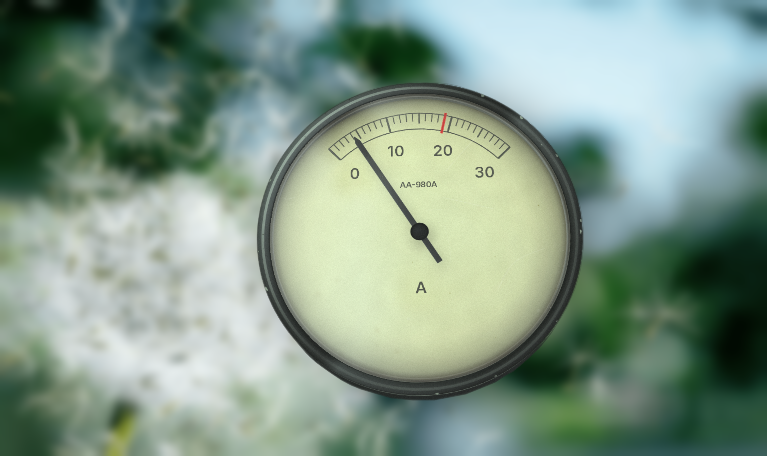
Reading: 4 A
